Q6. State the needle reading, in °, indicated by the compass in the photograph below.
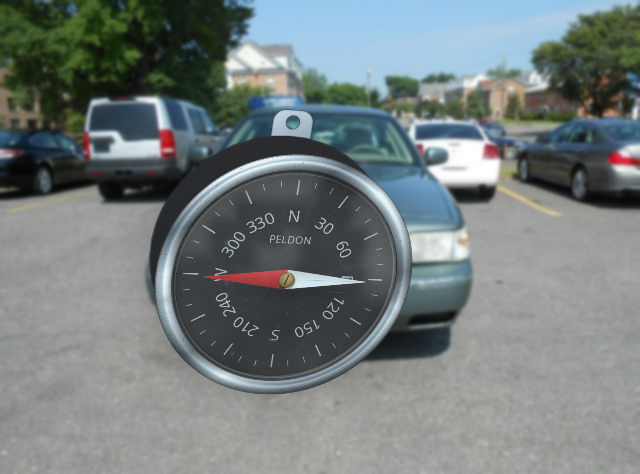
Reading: 270 °
